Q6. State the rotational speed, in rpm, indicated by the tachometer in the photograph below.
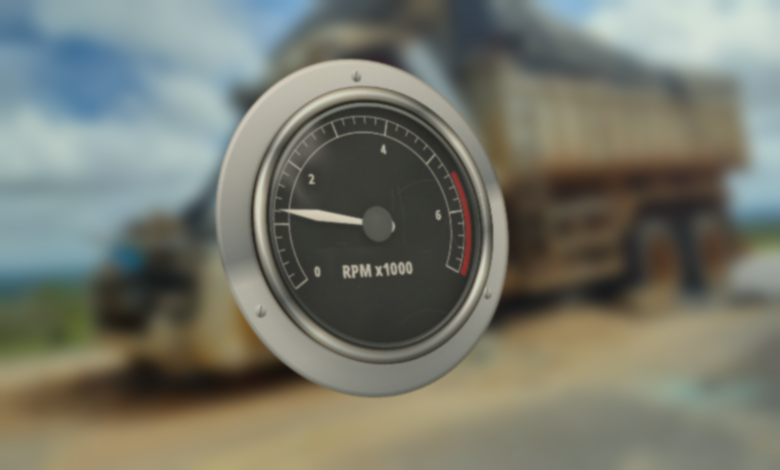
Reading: 1200 rpm
